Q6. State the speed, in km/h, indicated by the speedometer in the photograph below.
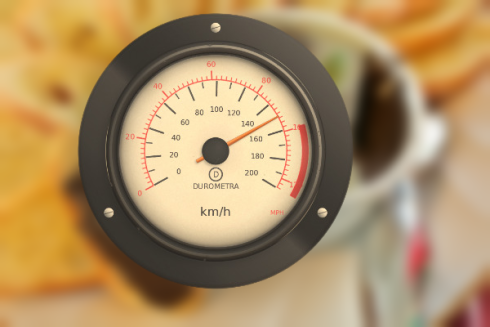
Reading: 150 km/h
